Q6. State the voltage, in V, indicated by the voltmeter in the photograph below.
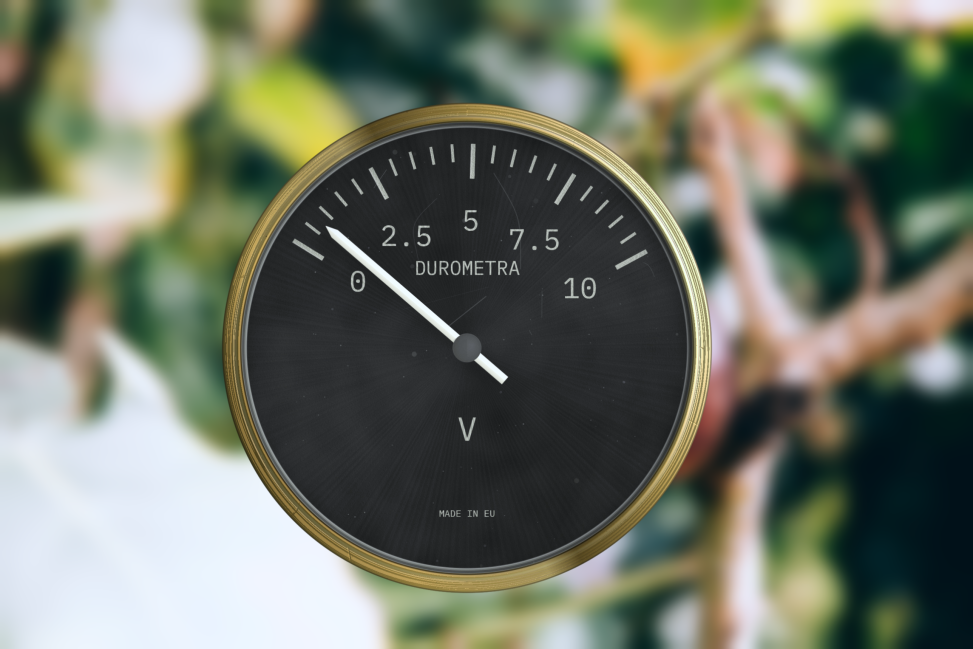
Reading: 0.75 V
